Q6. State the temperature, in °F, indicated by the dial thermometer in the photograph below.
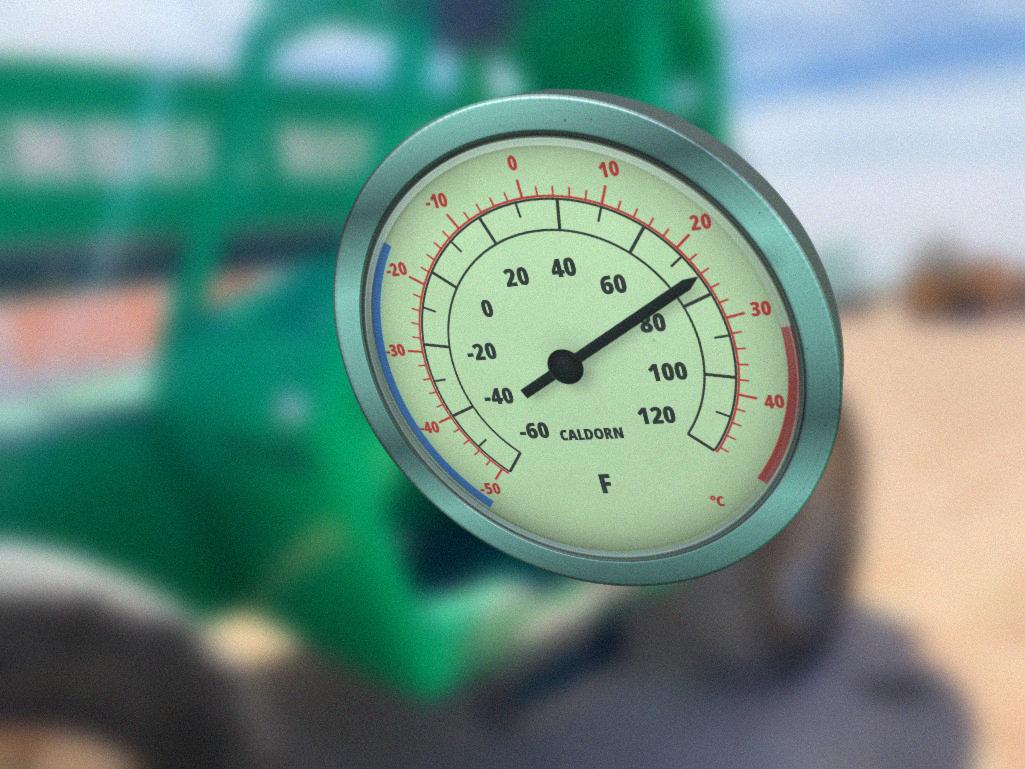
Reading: 75 °F
